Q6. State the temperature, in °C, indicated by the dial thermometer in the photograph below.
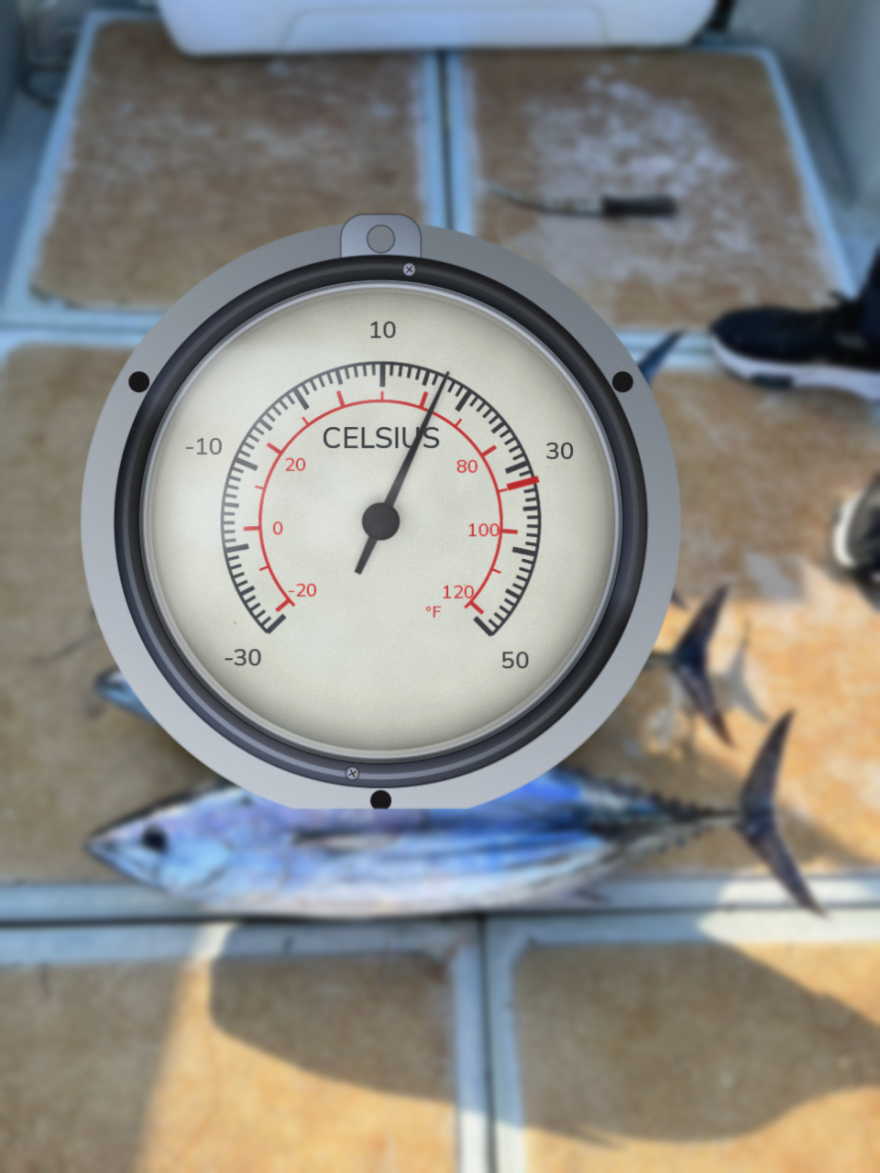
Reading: 17 °C
